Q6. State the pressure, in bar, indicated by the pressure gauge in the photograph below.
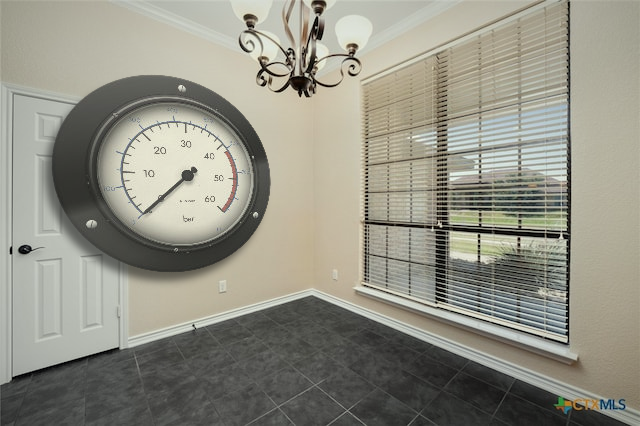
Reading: 0 bar
